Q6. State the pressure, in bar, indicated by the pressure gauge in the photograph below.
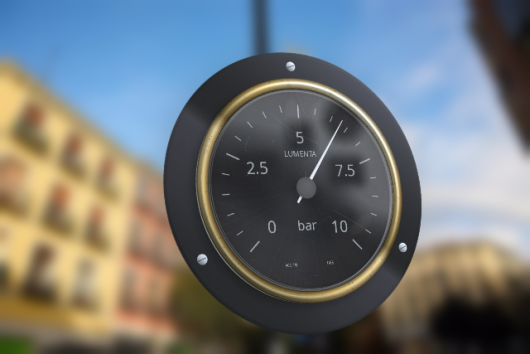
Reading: 6.25 bar
